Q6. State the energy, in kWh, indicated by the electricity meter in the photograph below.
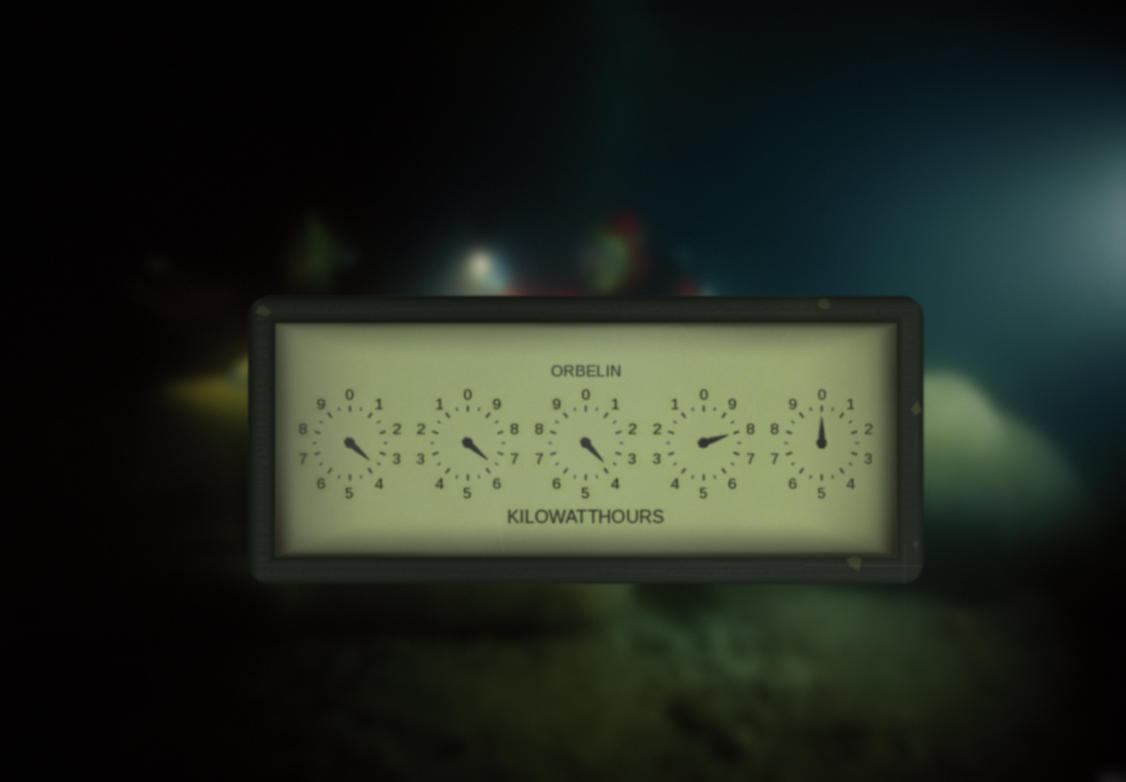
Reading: 36380 kWh
